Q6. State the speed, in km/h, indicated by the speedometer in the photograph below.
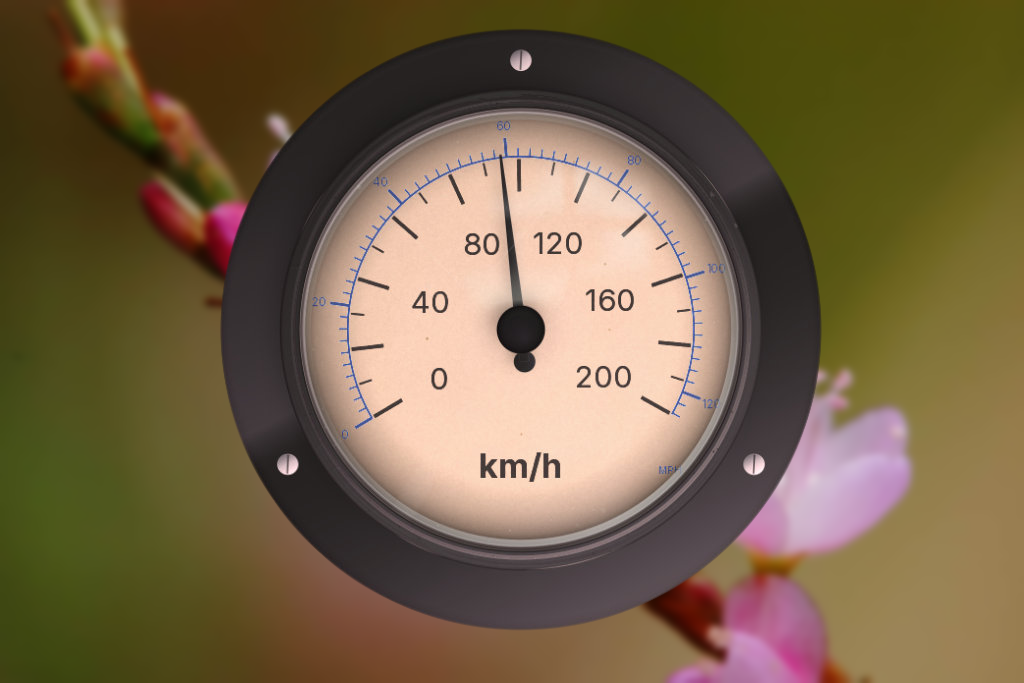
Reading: 95 km/h
